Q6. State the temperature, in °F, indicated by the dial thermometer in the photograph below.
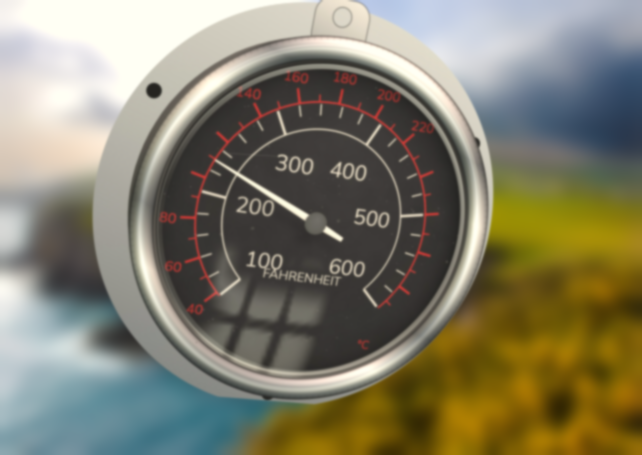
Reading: 230 °F
